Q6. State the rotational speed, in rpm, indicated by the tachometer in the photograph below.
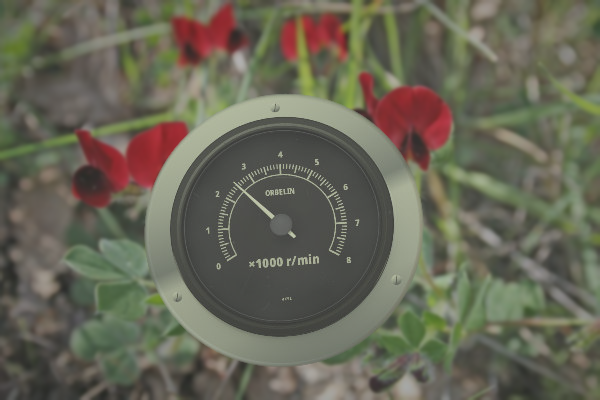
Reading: 2500 rpm
